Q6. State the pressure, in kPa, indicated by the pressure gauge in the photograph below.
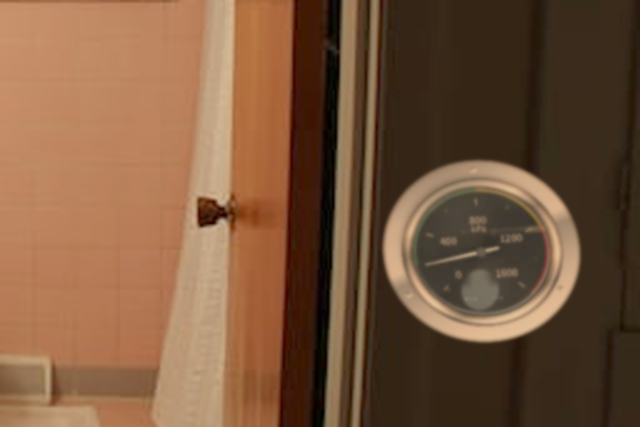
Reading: 200 kPa
